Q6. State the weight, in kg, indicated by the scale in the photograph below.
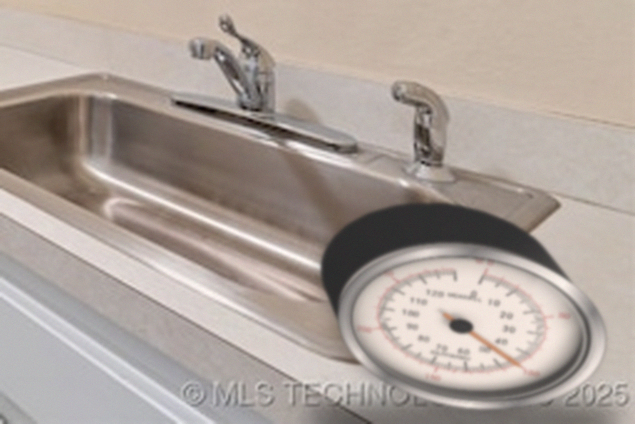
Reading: 45 kg
